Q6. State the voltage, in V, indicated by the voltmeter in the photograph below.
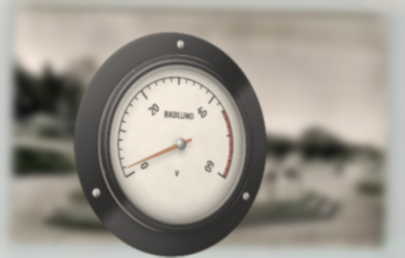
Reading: 2 V
